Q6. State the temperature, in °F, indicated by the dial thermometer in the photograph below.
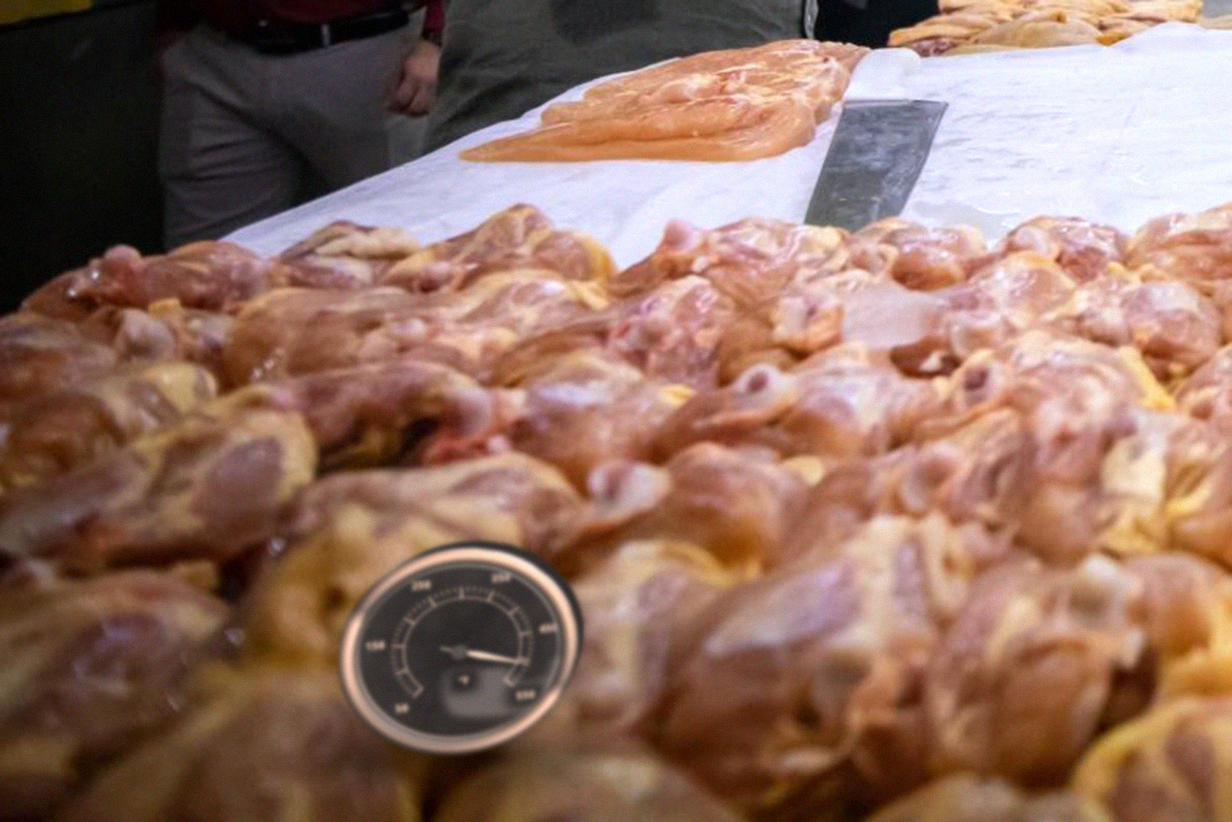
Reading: 500 °F
